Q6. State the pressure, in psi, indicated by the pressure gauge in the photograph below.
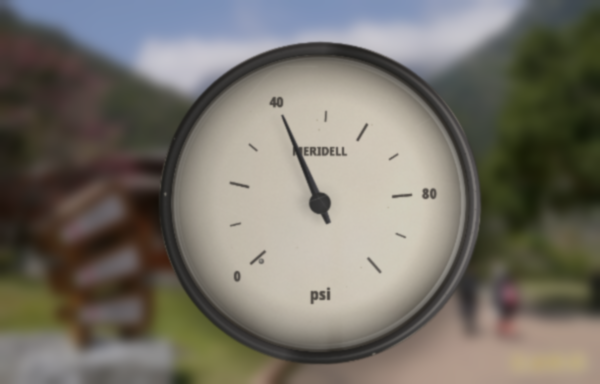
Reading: 40 psi
